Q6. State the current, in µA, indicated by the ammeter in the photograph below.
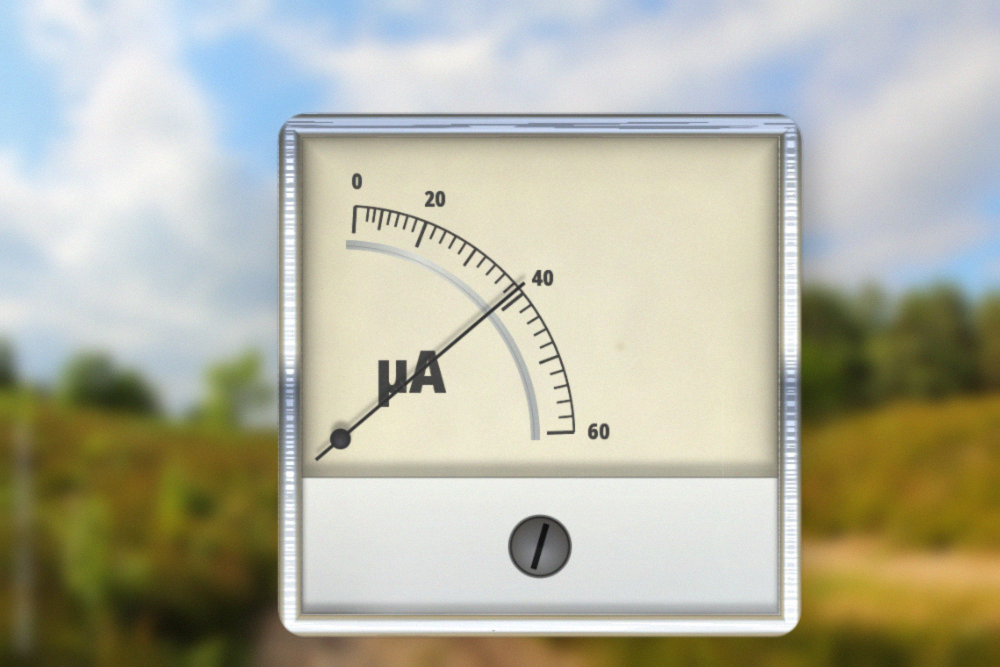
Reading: 39 µA
